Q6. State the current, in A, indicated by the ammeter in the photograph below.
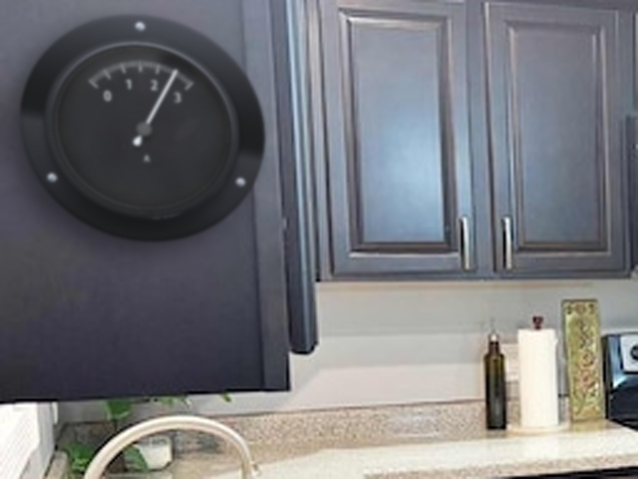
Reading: 2.5 A
